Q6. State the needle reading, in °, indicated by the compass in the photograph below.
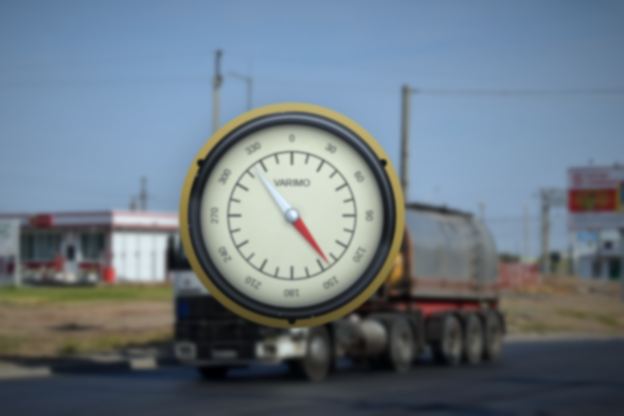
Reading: 142.5 °
